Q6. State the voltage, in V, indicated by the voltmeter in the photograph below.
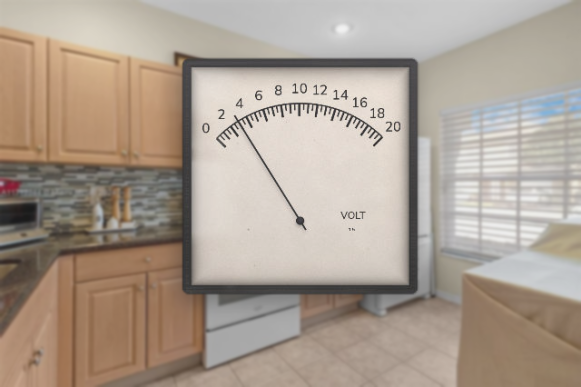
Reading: 3 V
